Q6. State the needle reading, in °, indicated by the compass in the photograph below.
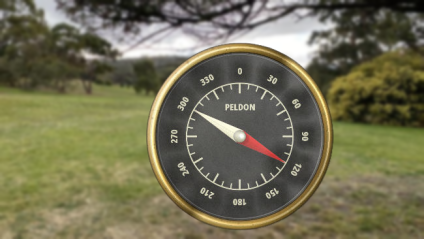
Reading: 120 °
